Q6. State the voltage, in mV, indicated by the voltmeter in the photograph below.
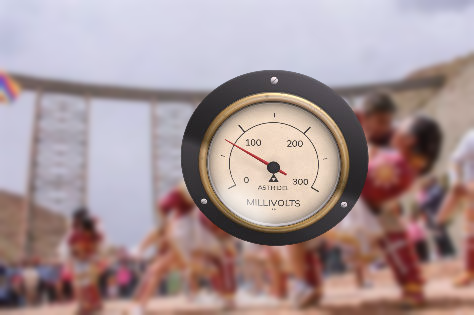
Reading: 75 mV
